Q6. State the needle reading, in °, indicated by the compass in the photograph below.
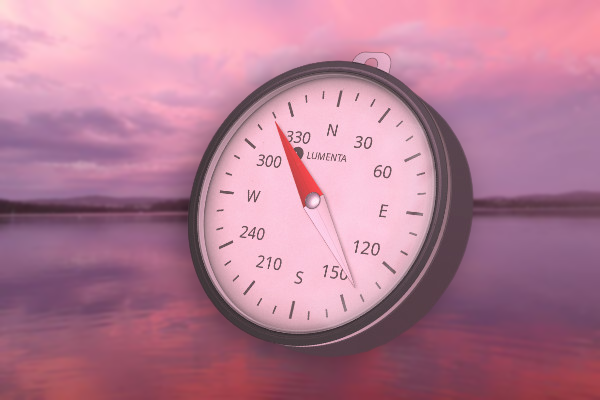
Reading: 320 °
